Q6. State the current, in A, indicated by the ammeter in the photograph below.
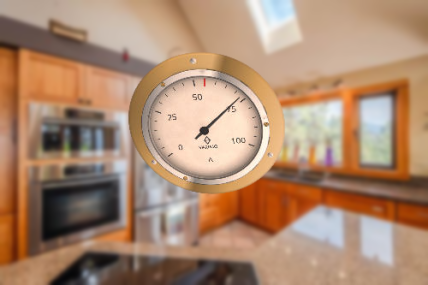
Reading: 72.5 A
